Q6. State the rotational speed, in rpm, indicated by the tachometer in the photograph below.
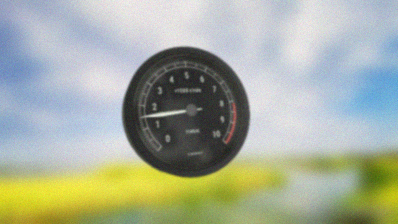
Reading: 1500 rpm
